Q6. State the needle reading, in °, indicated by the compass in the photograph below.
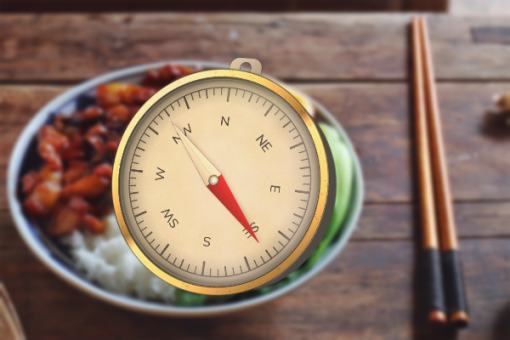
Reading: 135 °
